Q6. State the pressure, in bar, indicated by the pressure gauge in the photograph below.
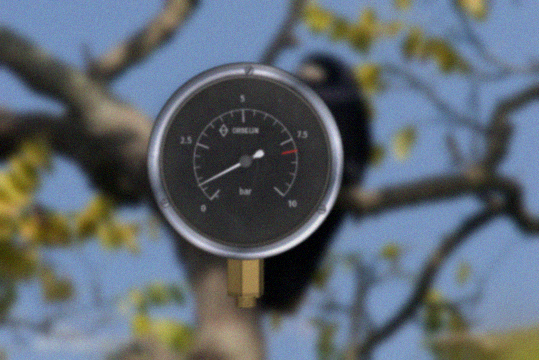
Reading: 0.75 bar
